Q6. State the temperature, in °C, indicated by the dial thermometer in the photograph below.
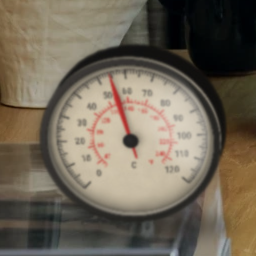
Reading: 55 °C
